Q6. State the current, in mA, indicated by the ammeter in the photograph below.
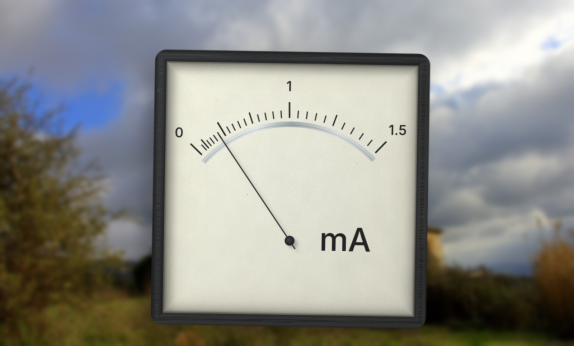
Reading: 0.45 mA
